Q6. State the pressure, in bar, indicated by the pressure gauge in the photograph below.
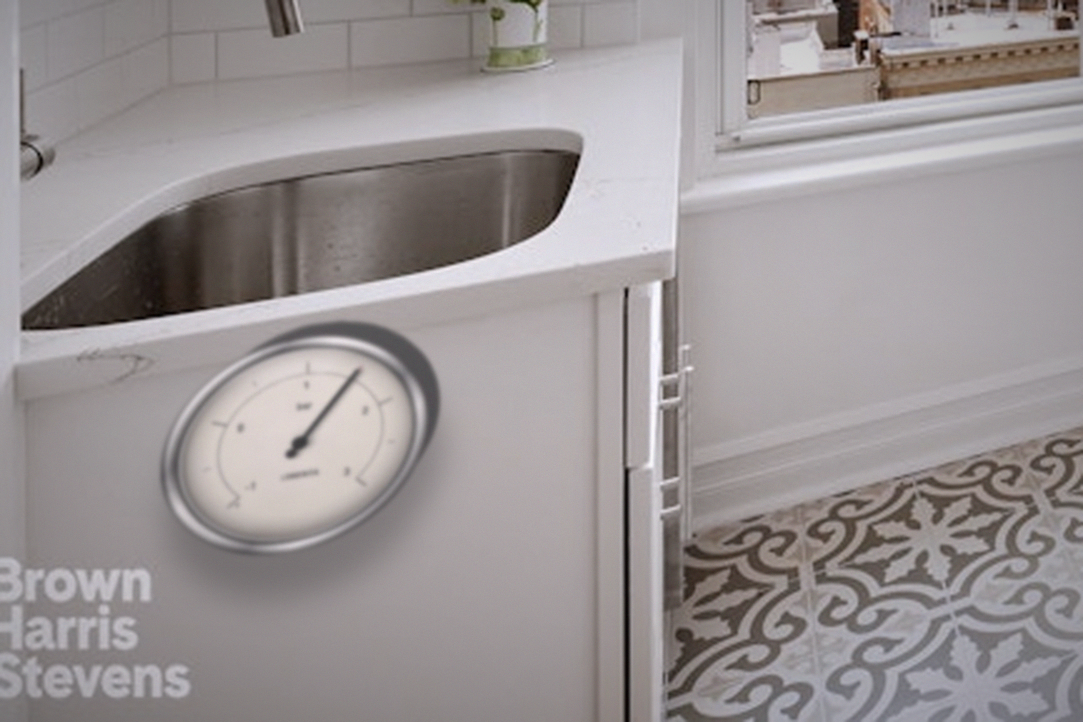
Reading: 1.5 bar
